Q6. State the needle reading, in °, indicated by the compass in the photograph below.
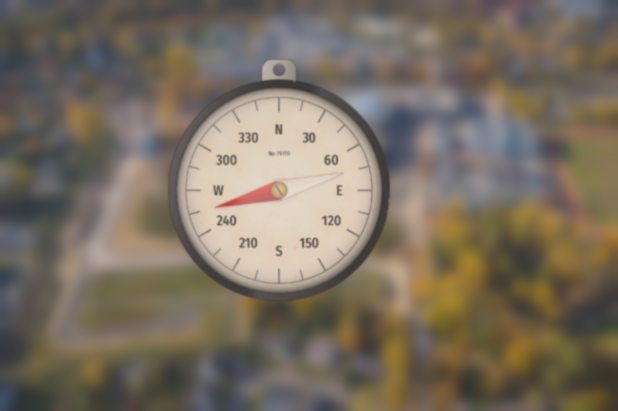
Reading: 255 °
